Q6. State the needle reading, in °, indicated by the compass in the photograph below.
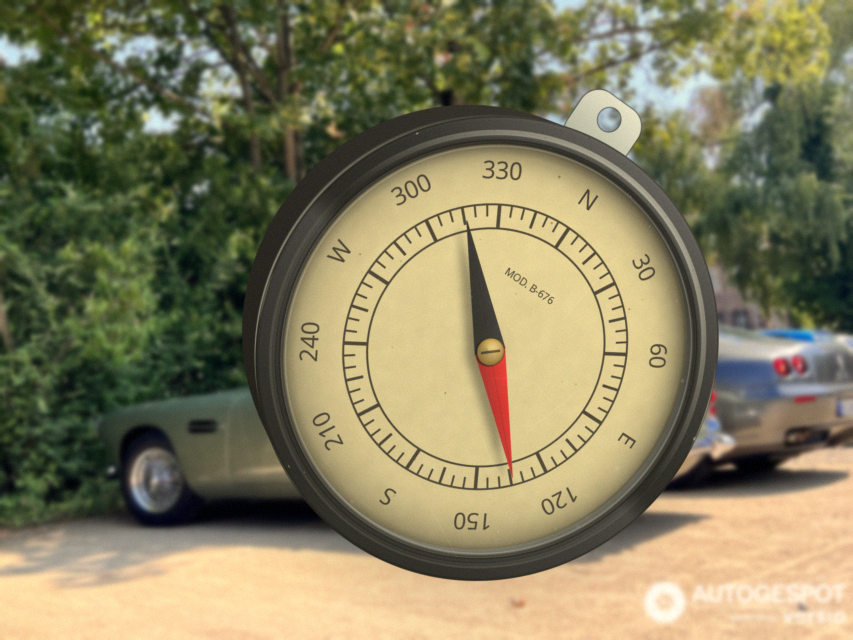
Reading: 135 °
